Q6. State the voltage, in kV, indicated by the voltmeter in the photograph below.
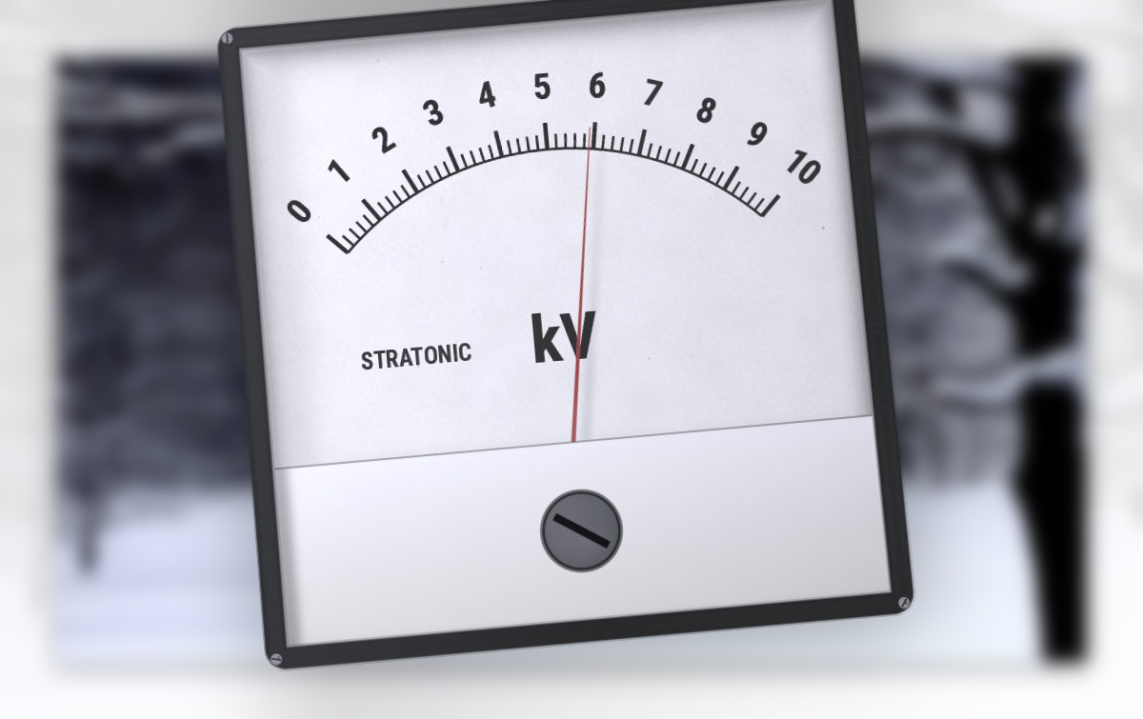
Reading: 5.9 kV
